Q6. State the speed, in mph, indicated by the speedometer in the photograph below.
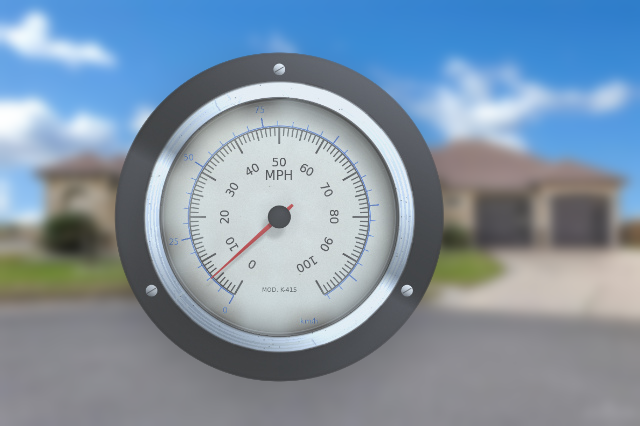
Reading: 6 mph
